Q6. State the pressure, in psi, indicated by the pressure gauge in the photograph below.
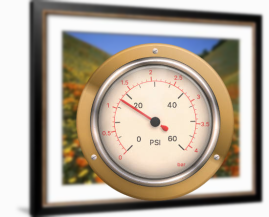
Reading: 17.5 psi
